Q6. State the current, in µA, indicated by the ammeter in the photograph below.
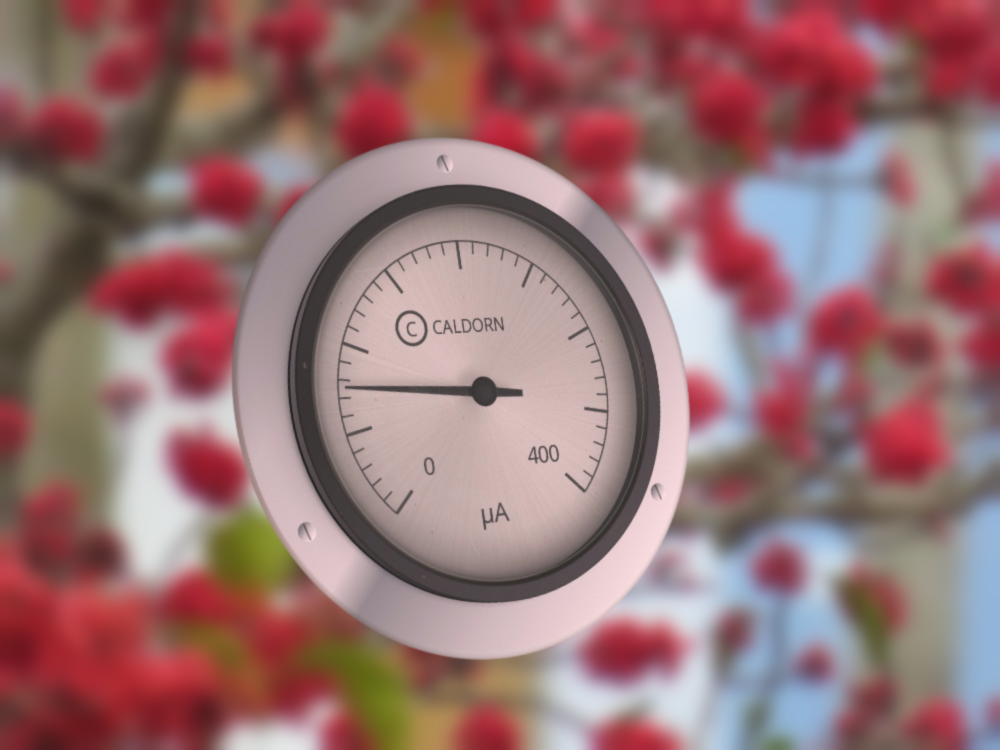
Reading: 75 µA
